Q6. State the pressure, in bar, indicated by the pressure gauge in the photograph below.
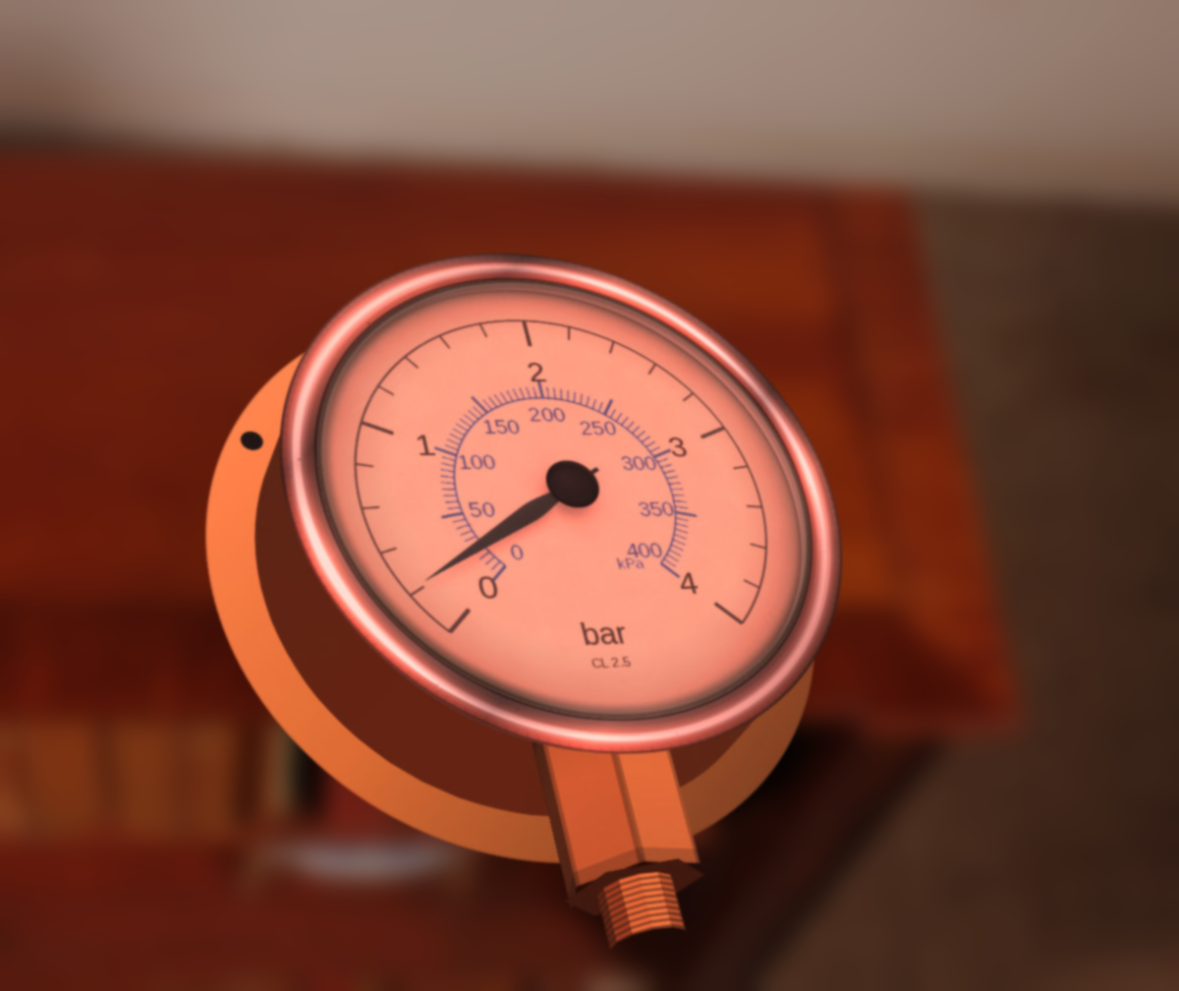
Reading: 0.2 bar
